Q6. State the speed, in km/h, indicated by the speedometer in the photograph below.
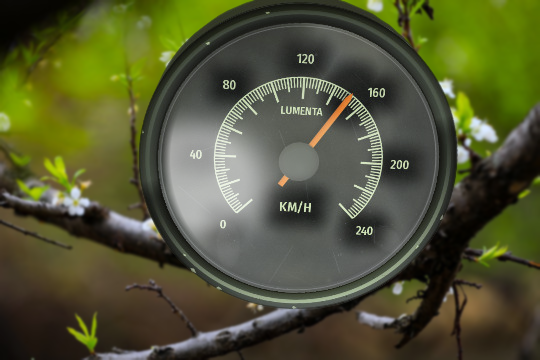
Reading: 150 km/h
